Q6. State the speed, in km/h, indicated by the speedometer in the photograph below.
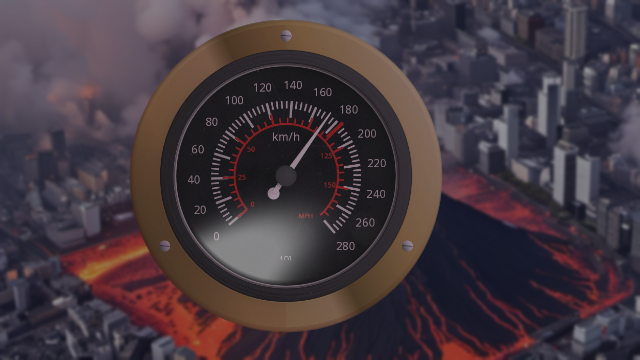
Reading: 172 km/h
